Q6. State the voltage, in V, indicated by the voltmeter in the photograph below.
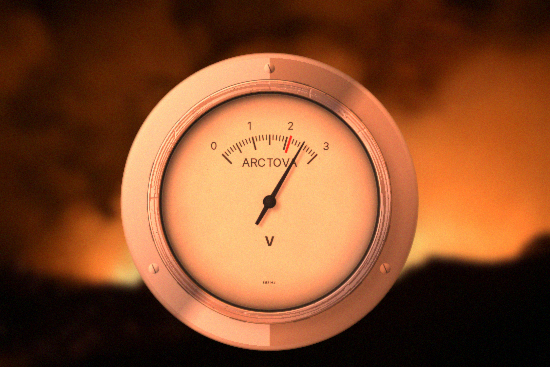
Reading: 2.5 V
